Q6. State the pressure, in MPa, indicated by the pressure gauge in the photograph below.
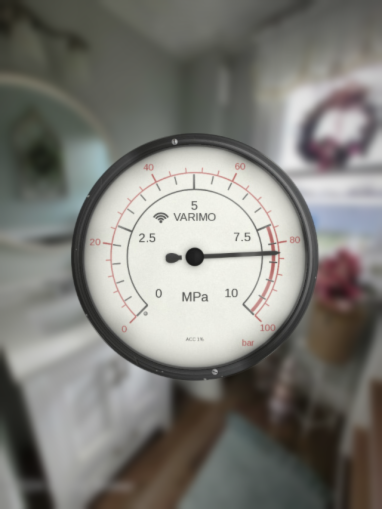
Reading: 8.25 MPa
